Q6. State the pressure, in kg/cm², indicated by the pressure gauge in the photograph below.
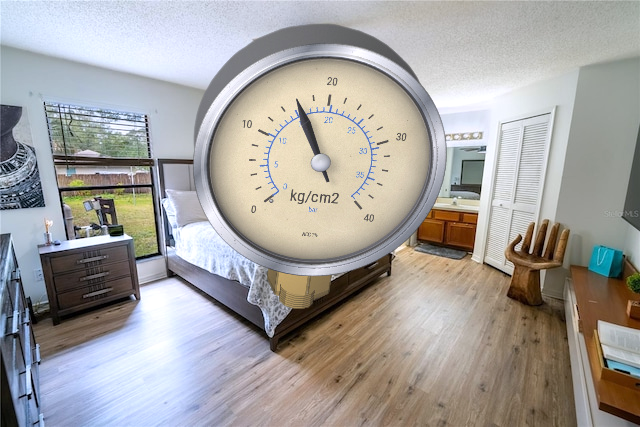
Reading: 16 kg/cm²
